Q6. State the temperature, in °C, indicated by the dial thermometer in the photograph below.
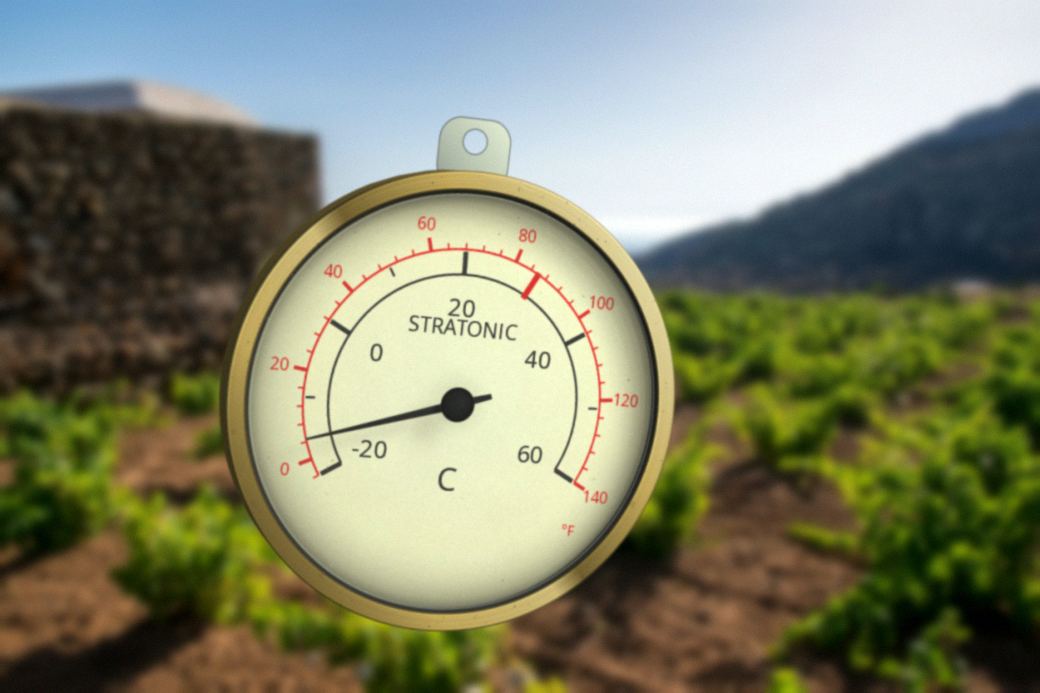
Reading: -15 °C
